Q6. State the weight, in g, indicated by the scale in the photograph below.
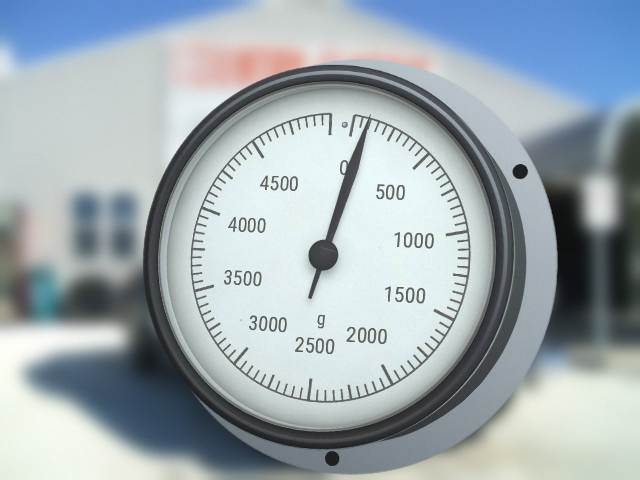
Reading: 100 g
